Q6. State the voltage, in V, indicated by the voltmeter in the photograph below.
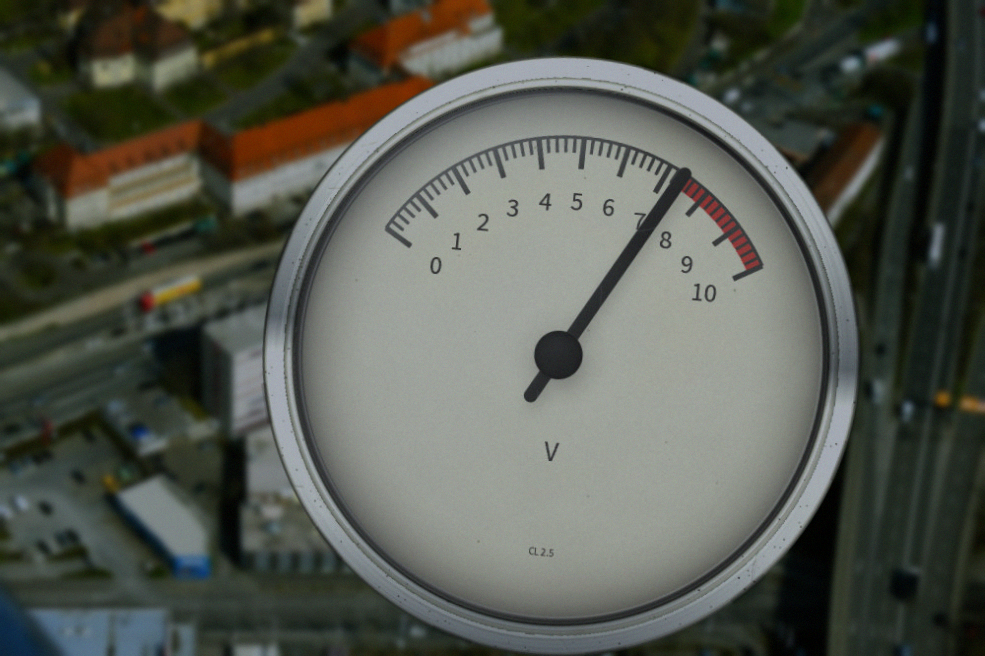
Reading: 7.4 V
